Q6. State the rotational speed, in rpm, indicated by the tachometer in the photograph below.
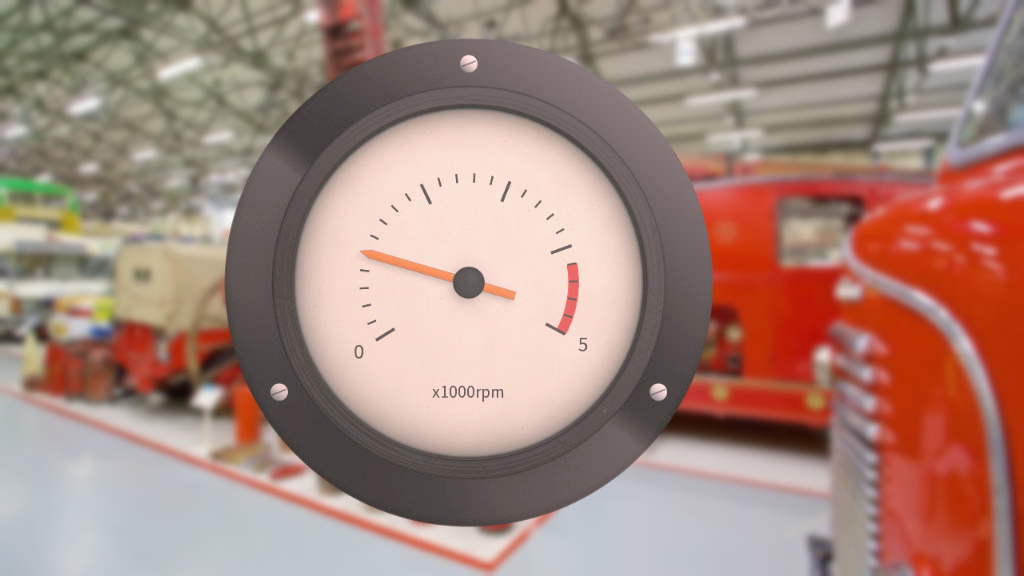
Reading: 1000 rpm
